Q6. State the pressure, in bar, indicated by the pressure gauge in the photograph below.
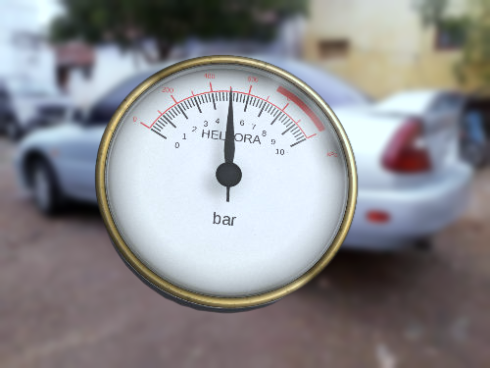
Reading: 5 bar
